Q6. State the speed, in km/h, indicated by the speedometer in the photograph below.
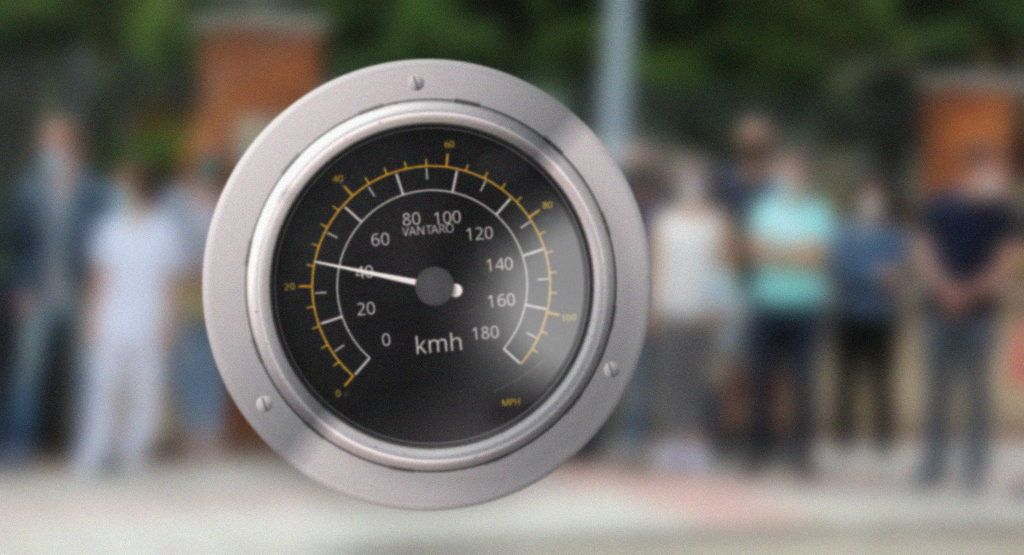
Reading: 40 km/h
